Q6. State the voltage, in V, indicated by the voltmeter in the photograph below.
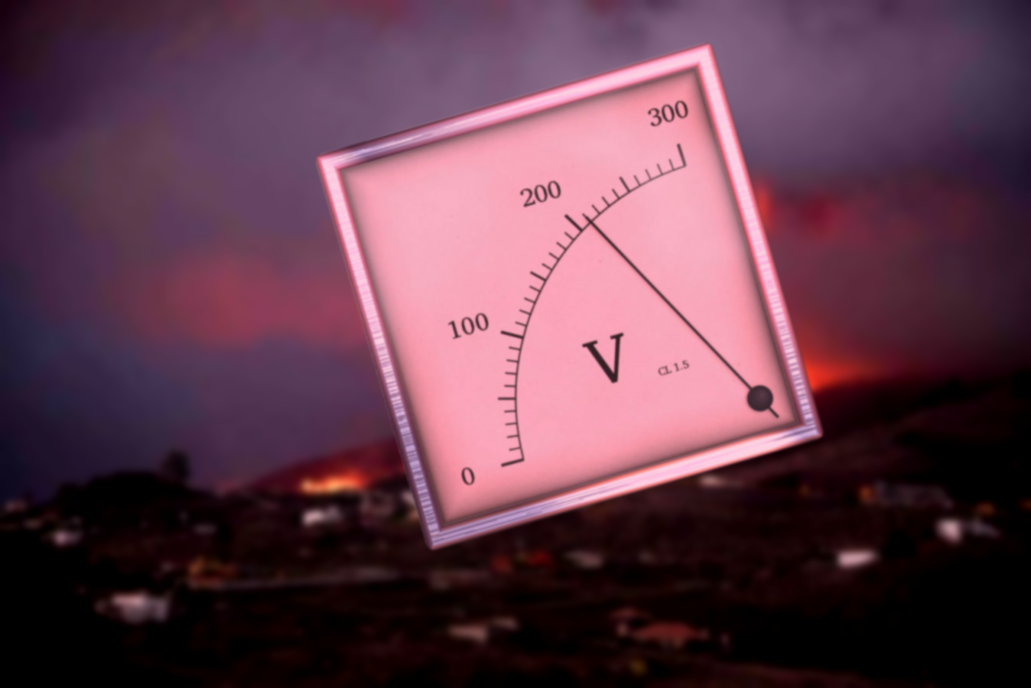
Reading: 210 V
